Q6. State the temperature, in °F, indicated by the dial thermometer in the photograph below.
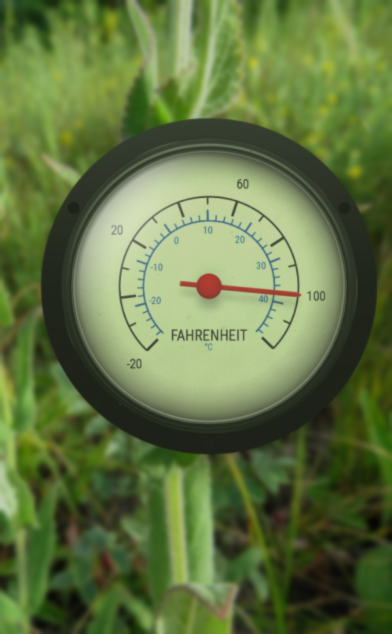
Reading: 100 °F
